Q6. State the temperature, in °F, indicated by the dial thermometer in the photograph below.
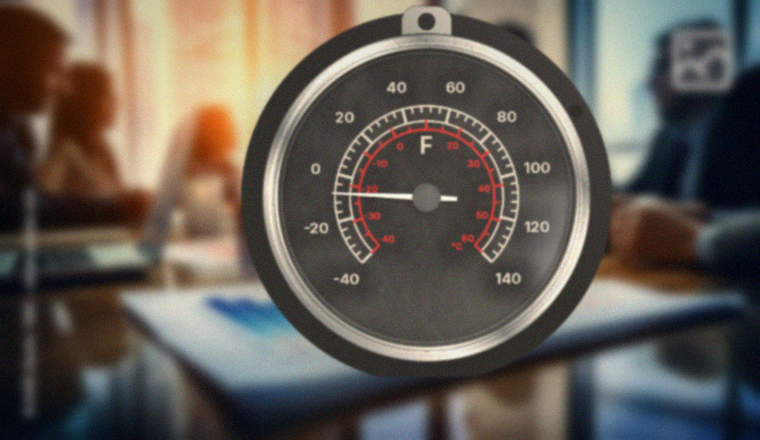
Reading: -8 °F
